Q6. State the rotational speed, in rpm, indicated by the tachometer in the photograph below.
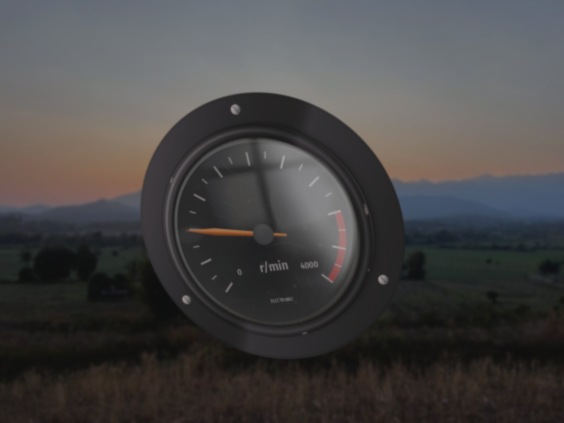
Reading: 800 rpm
